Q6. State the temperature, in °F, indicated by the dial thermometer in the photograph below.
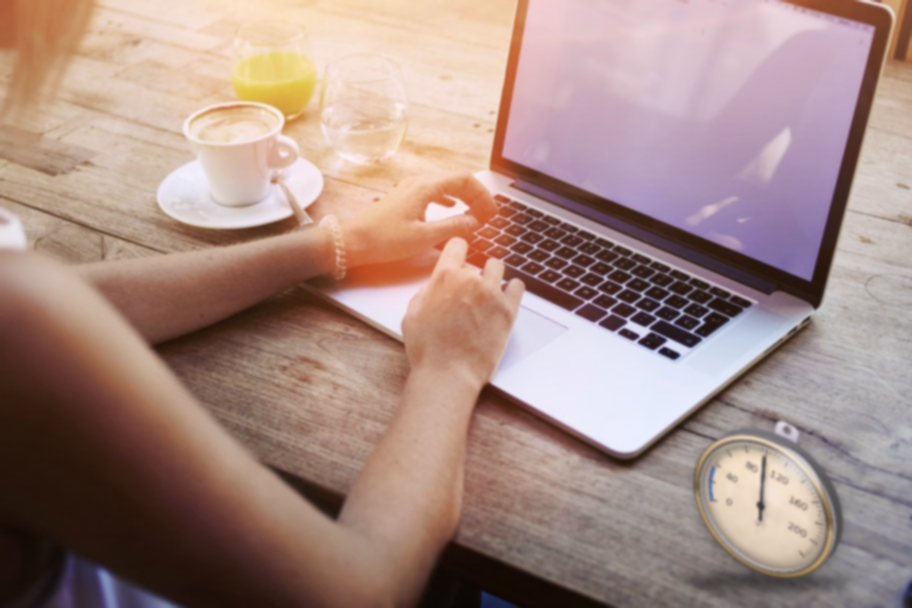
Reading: 100 °F
